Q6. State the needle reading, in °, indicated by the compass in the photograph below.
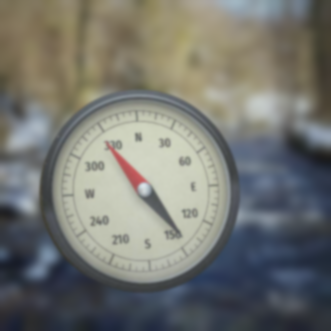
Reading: 325 °
